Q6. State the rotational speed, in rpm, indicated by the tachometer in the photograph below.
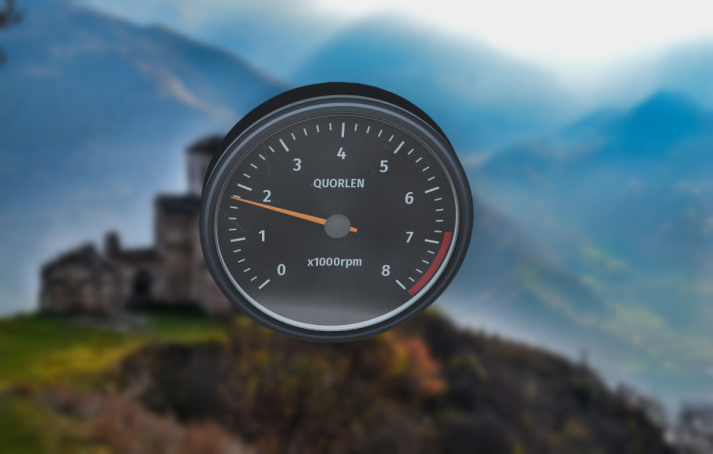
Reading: 1800 rpm
